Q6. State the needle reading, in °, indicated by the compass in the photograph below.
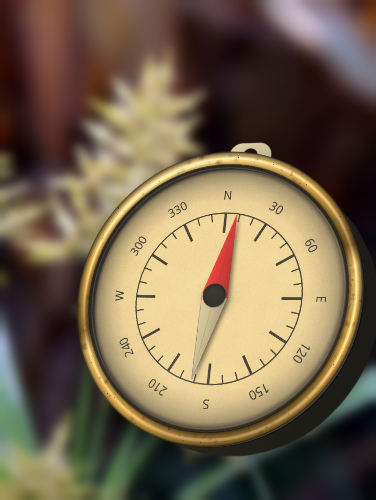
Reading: 10 °
